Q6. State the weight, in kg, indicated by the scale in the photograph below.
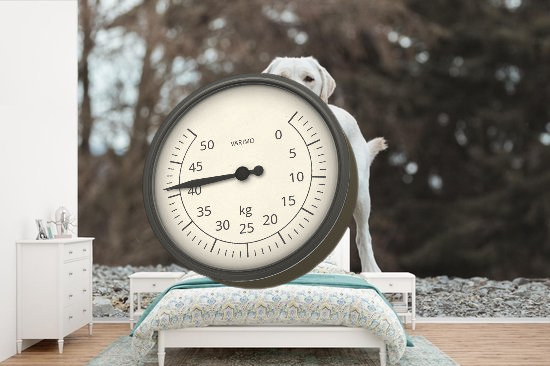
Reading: 41 kg
